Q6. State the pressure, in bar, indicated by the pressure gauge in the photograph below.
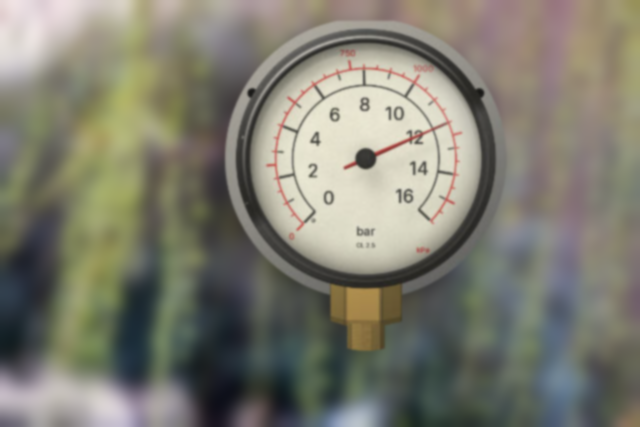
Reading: 12 bar
